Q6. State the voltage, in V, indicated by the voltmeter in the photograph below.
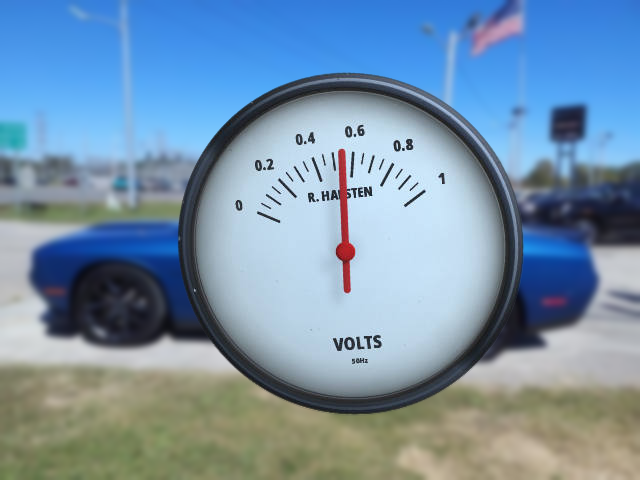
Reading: 0.55 V
